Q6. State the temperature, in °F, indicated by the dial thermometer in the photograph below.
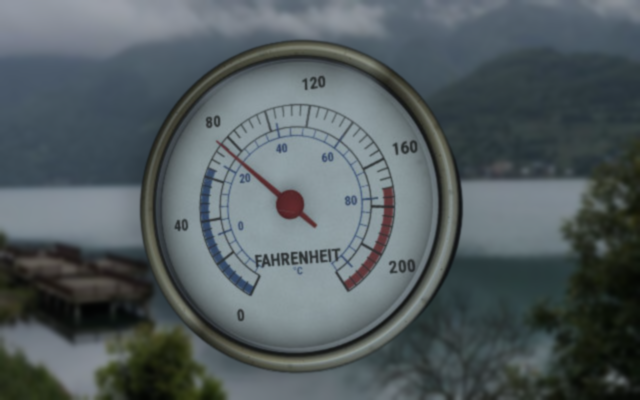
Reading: 76 °F
